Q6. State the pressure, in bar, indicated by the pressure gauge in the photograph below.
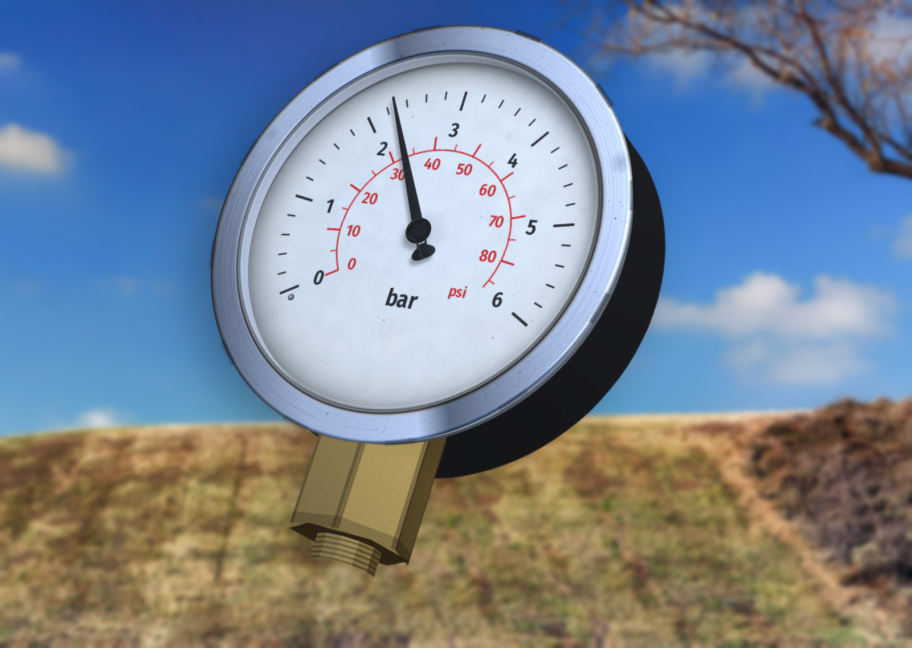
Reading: 2.3 bar
